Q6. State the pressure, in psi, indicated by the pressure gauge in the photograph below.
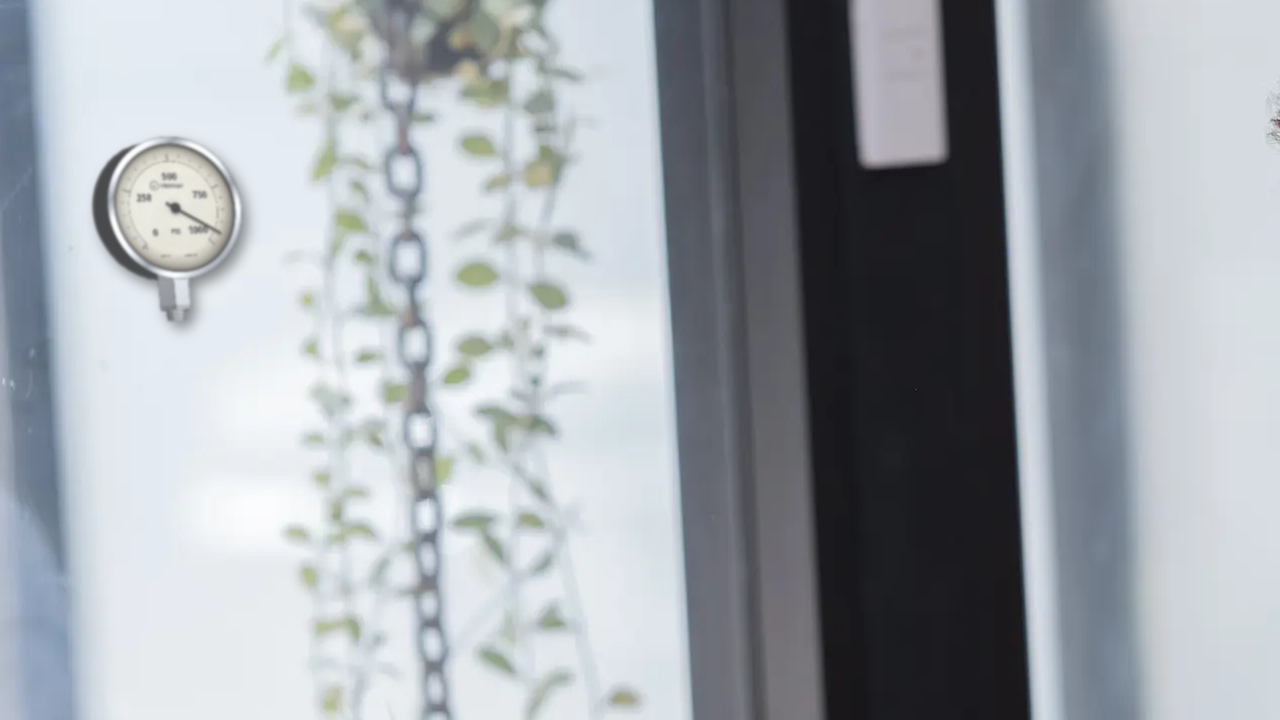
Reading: 950 psi
